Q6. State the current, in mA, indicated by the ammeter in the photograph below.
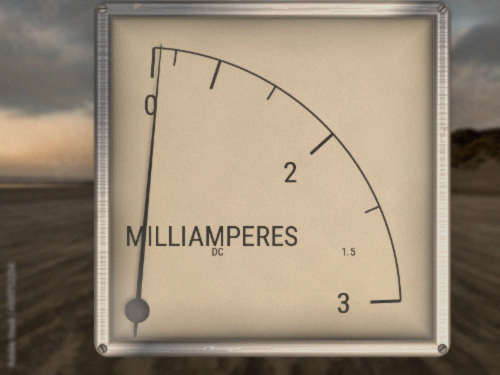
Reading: 0.25 mA
